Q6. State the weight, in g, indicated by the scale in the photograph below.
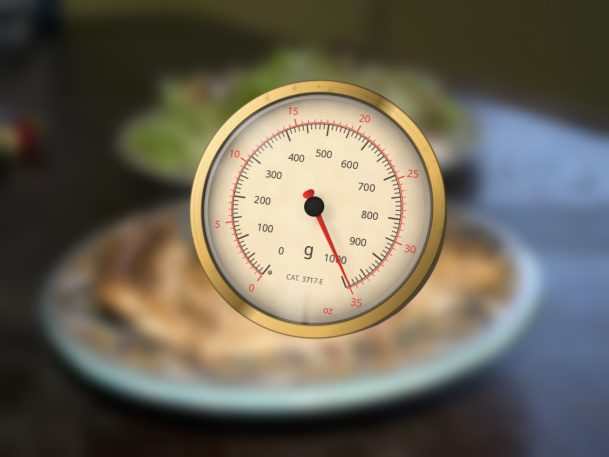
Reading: 990 g
